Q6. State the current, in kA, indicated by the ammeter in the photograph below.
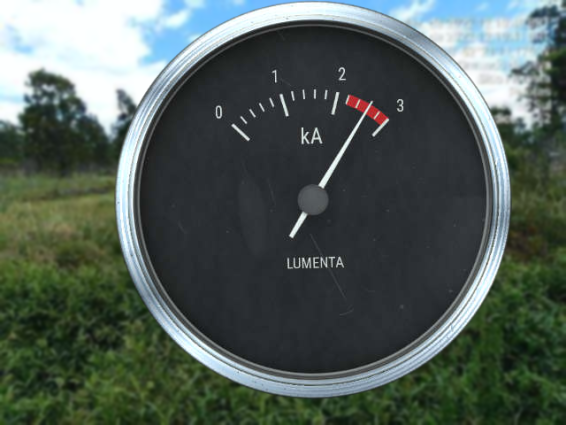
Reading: 2.6 kA
